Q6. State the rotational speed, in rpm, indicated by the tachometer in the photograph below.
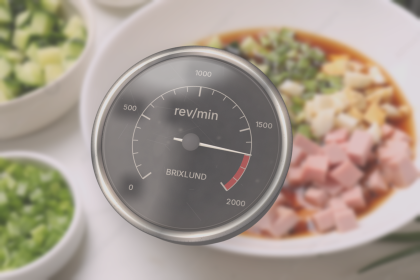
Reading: 1700 rpm
